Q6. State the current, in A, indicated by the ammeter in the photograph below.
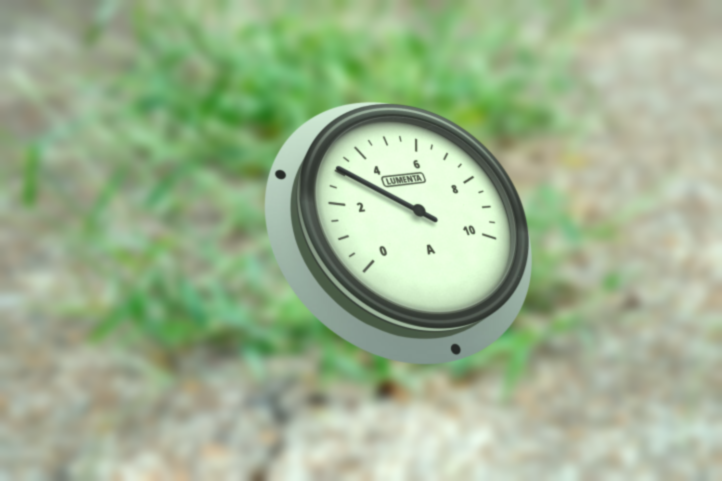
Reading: 3 A
